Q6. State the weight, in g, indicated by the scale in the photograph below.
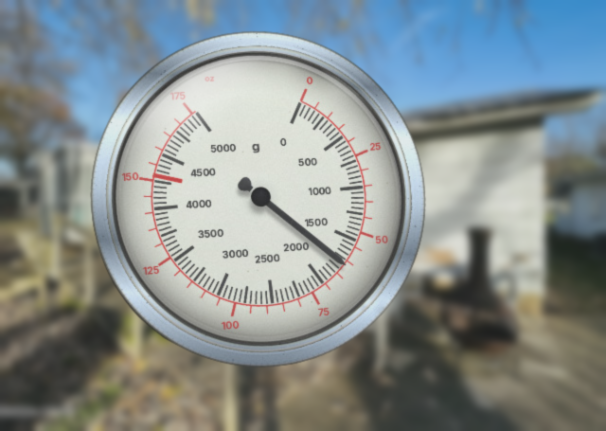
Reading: 1750 g
